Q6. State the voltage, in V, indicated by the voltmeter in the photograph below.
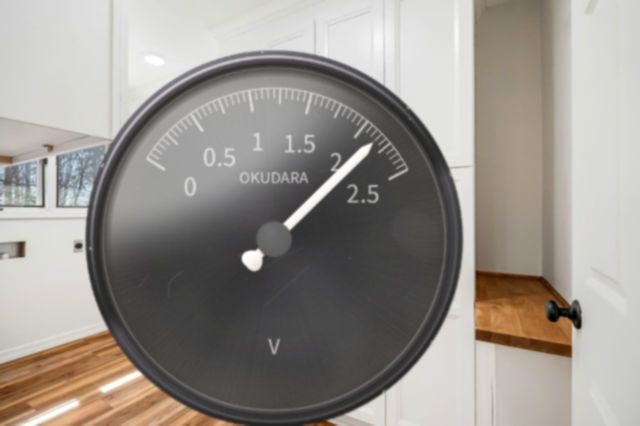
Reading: 2.15 V
